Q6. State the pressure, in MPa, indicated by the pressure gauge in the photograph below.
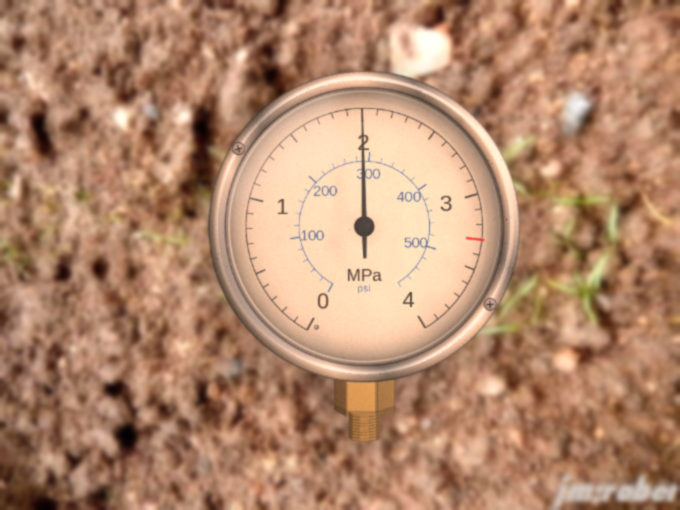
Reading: 2 MPa
